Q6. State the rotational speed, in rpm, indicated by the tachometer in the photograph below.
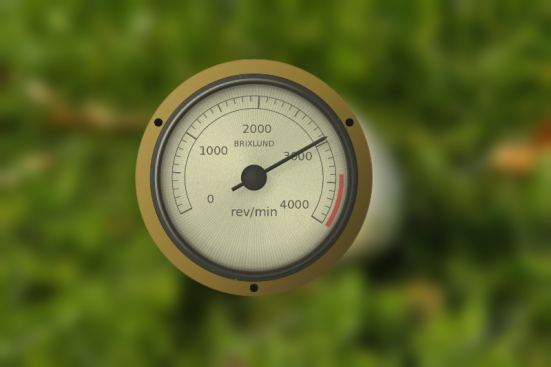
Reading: 2950 rpm
